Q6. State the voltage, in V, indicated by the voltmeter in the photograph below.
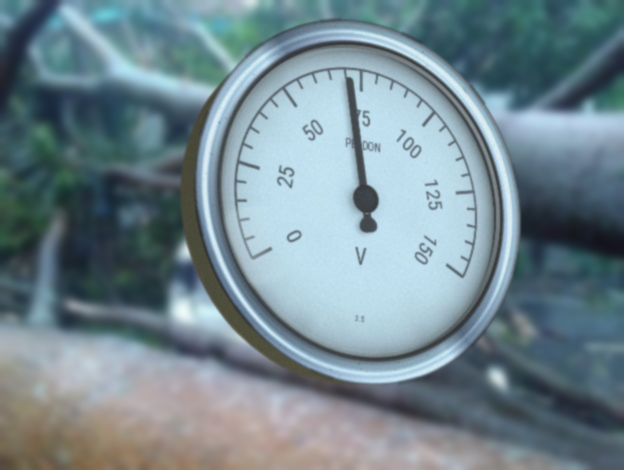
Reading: 70 V
